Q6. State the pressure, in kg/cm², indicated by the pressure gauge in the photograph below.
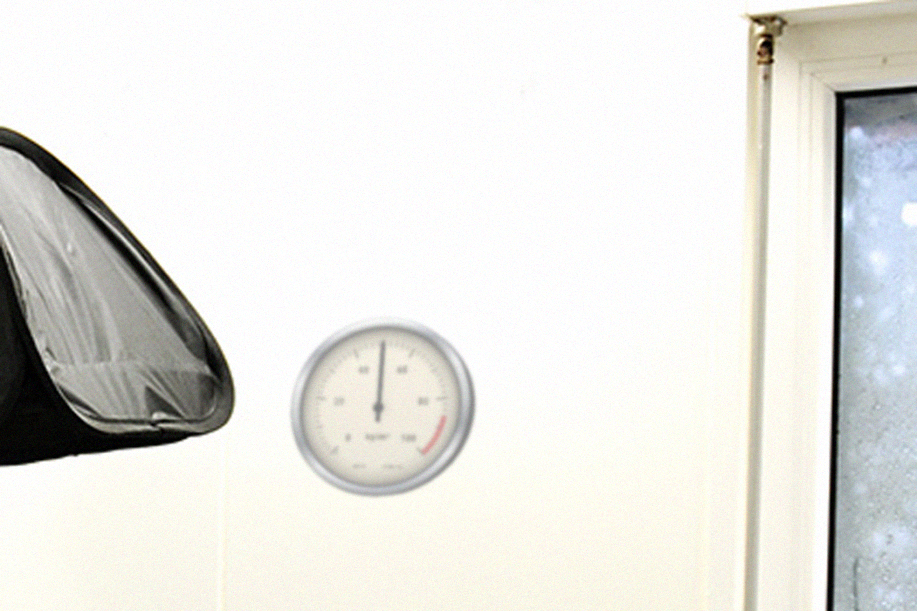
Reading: 50 kg/cm²
